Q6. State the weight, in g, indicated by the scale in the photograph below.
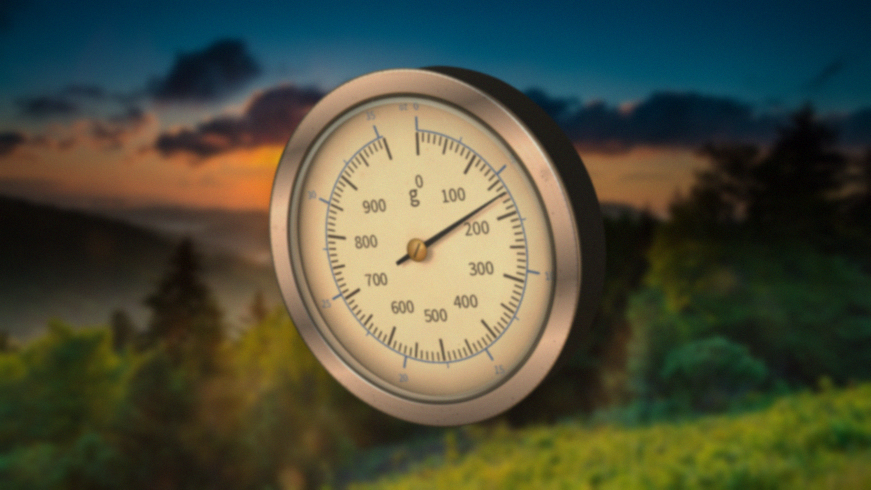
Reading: 170 g
